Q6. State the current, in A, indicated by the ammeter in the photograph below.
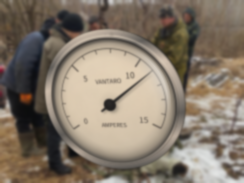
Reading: 11 A
